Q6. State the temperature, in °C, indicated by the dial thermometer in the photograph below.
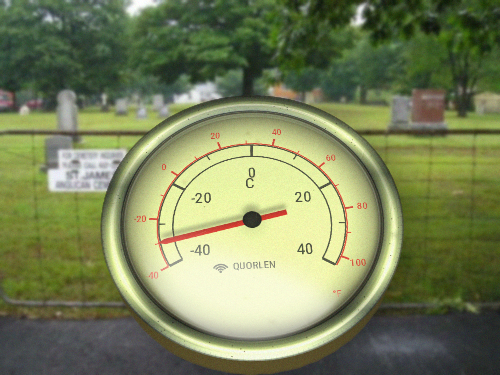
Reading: -35 °C
